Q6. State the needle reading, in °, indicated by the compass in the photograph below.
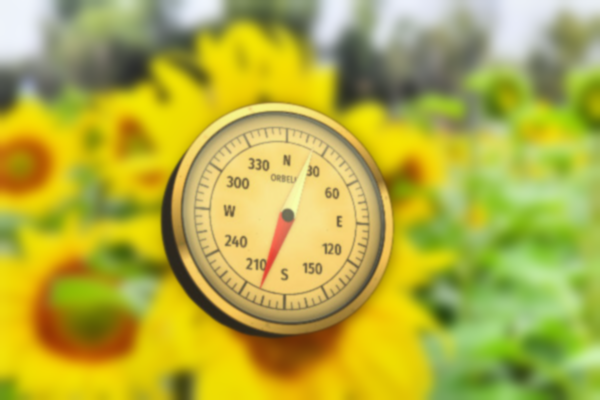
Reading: 200 °
